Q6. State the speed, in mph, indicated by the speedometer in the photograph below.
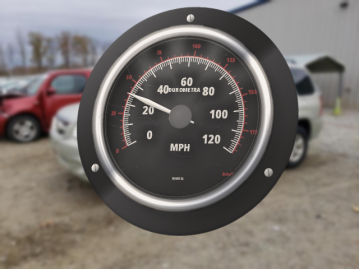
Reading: 25 mph
